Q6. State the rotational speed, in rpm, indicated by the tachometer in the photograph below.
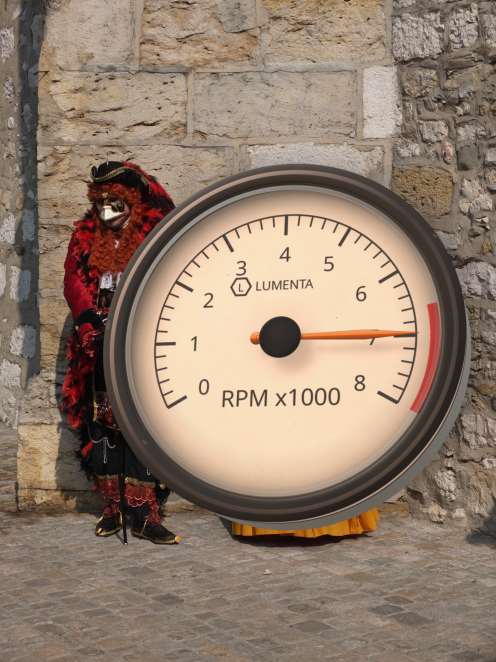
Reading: 7000 rpm
